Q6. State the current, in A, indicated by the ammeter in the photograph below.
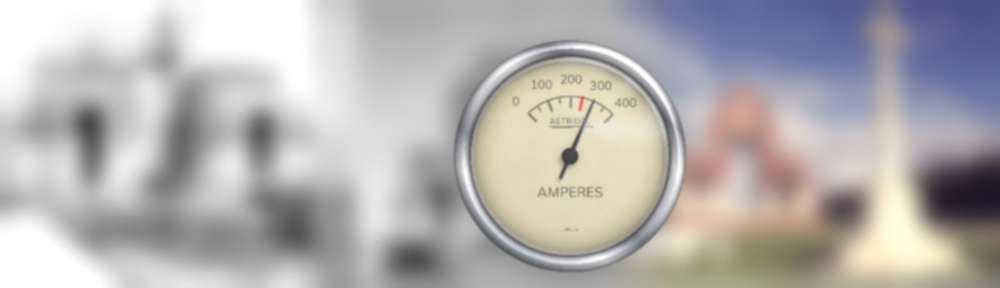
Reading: 300 A
